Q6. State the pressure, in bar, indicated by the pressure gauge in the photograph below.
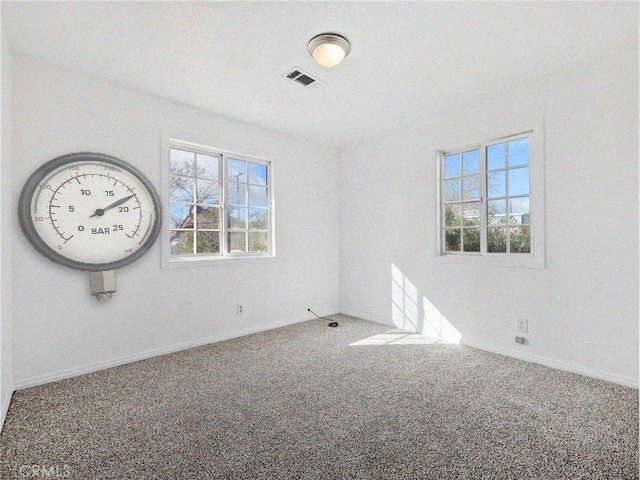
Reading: 18 bar
